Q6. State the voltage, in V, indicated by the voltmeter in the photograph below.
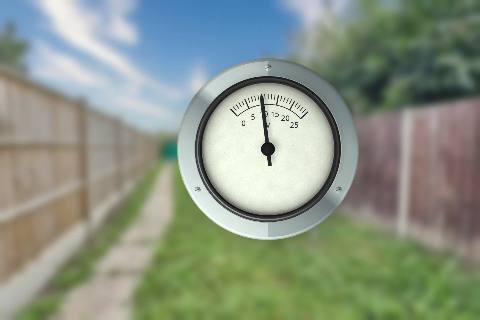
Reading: 10 V
